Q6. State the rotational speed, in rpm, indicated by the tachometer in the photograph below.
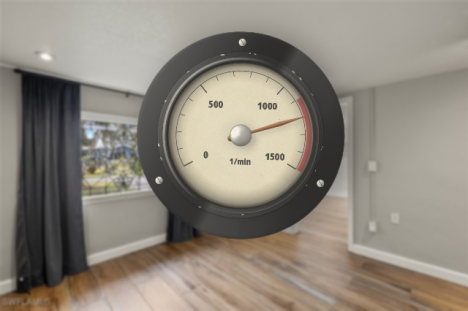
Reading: 1200 rpm
